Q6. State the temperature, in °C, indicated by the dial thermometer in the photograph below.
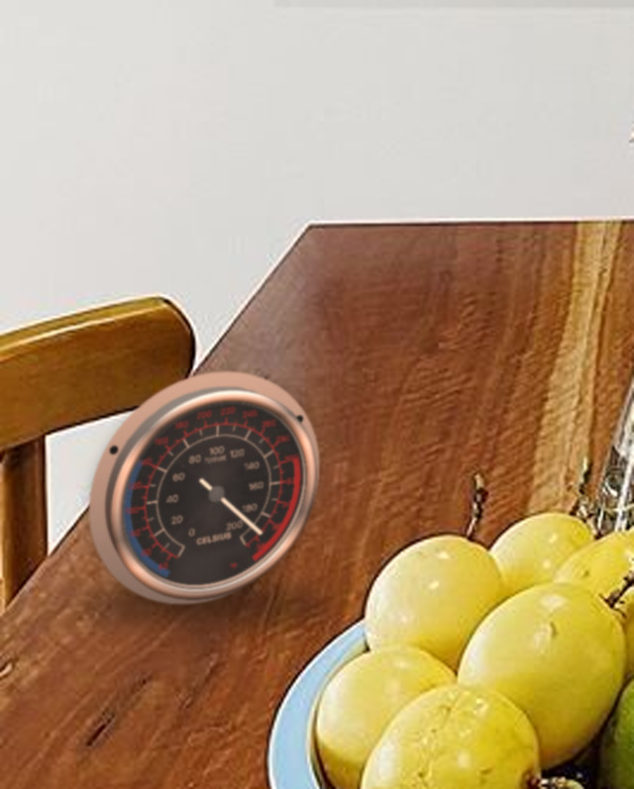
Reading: 190 °C
